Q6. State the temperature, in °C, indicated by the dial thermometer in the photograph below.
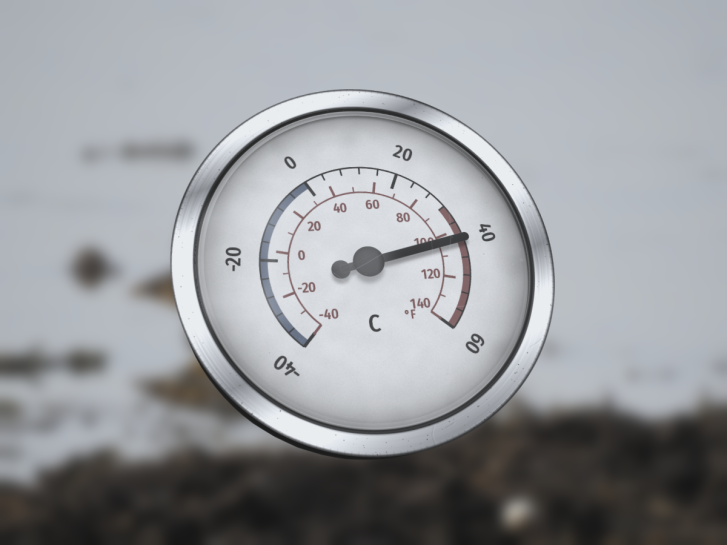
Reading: 40 °C
